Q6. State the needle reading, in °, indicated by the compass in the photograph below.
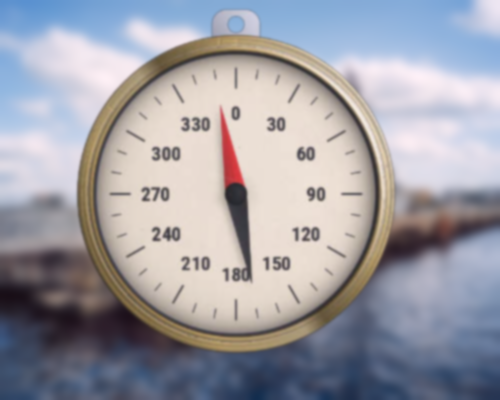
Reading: 350 °
